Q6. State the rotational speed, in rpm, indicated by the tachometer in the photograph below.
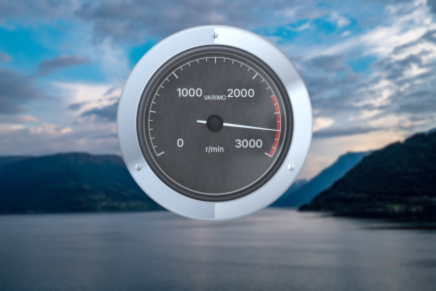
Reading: 2700 rpm
